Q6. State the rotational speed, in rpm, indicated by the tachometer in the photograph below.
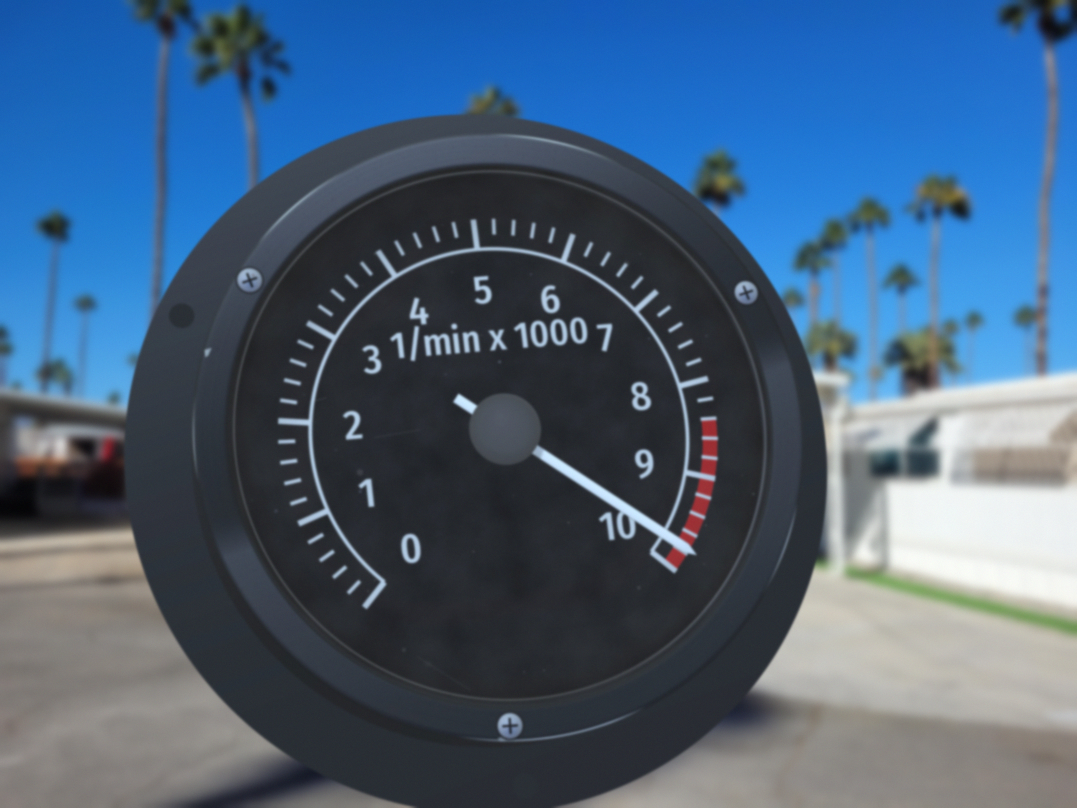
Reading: 9800 rpm
